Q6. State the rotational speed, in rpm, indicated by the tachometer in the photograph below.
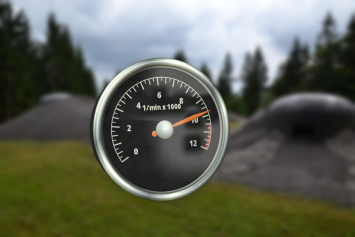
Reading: 9750 rpm
